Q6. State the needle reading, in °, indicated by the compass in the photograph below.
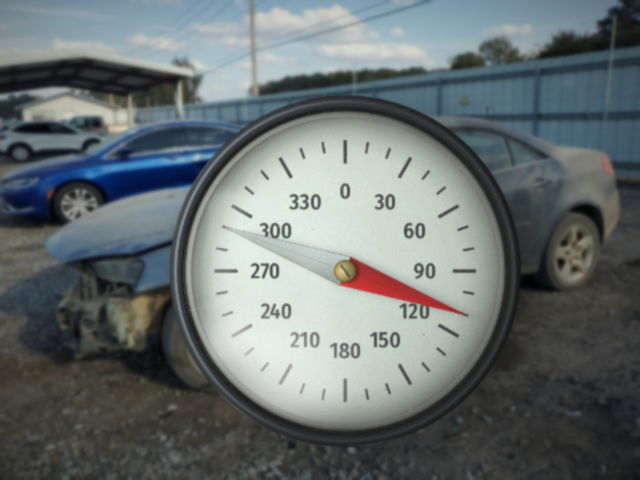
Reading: 110 °
